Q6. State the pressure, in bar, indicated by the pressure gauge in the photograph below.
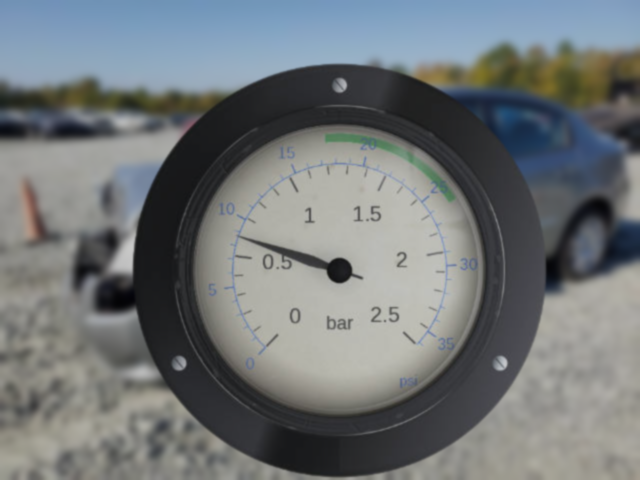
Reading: 0.6 bar
